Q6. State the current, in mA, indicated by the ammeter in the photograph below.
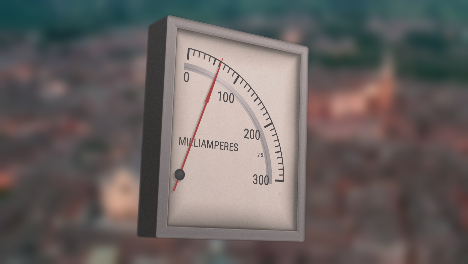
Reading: 60 mA
